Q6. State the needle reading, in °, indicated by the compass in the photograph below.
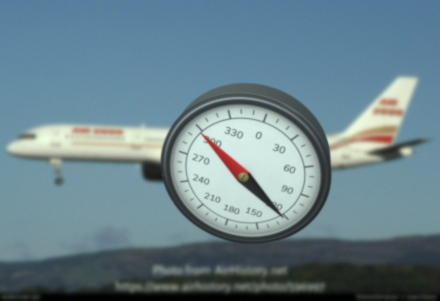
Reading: 300 °
